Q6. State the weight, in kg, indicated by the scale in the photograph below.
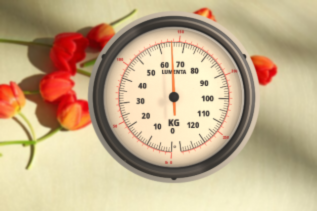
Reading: 65 kg
